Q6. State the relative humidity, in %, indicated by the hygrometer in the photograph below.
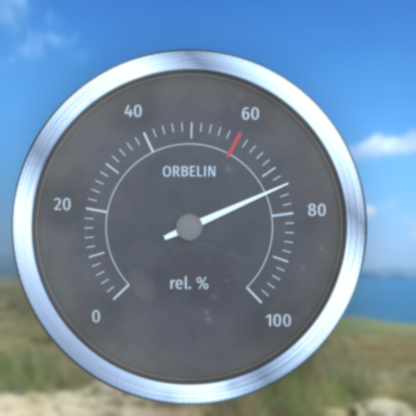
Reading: 74 %
